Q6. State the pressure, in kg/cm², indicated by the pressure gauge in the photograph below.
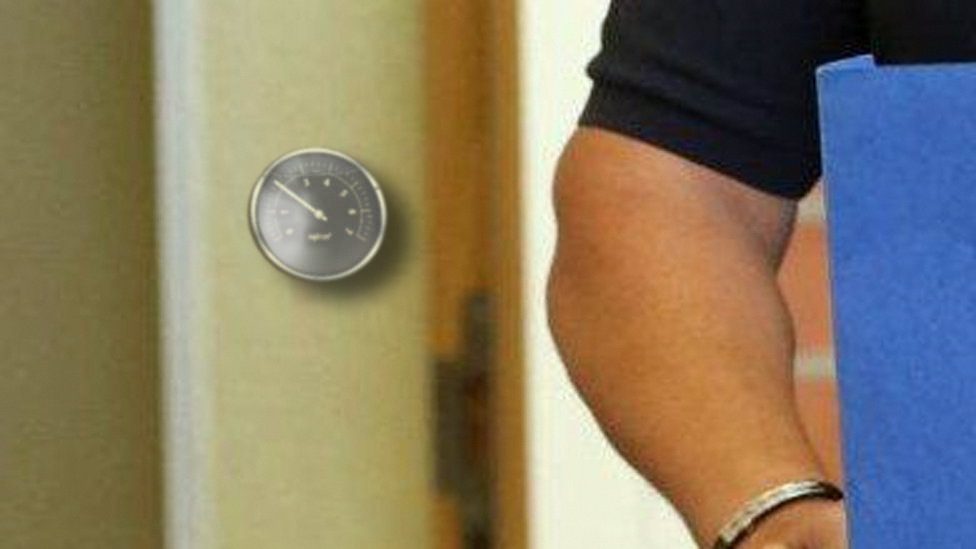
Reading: 2 kg/cm²
